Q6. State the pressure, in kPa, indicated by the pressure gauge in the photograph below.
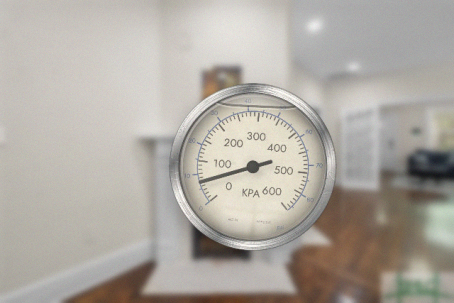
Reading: 50 kPa
